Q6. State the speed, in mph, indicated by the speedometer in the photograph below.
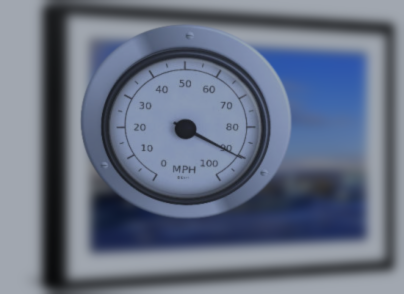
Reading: 90 mph
